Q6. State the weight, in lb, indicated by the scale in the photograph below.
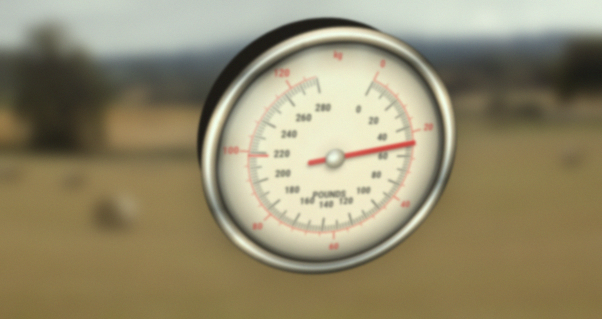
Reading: 50 lb
